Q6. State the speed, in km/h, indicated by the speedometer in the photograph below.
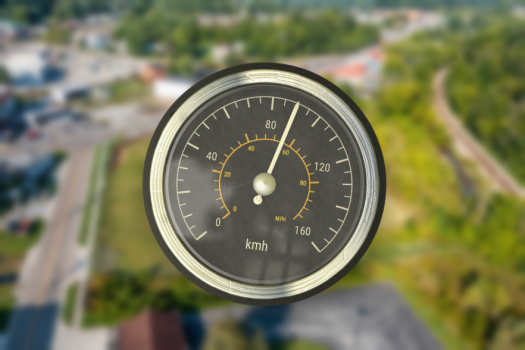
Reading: 90 km/h
